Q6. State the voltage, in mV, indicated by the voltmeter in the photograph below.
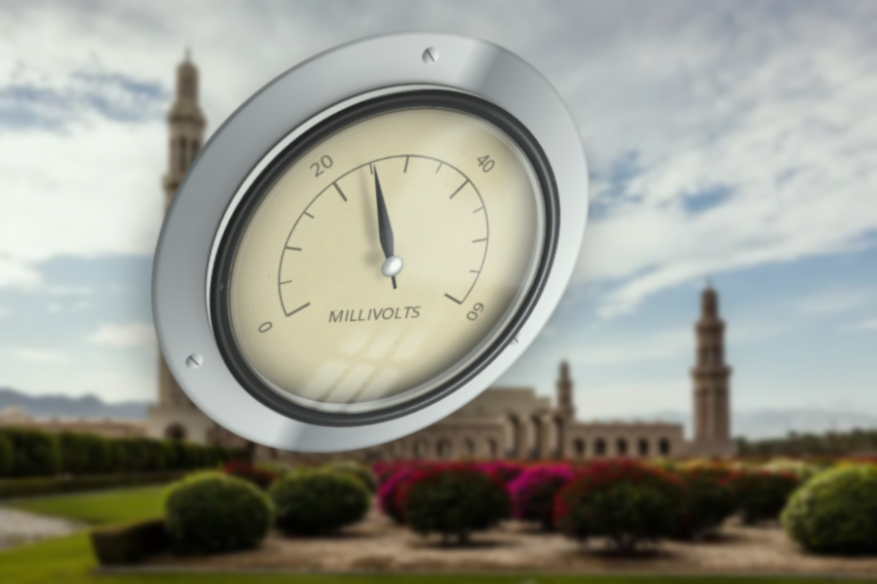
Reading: 25 mV
